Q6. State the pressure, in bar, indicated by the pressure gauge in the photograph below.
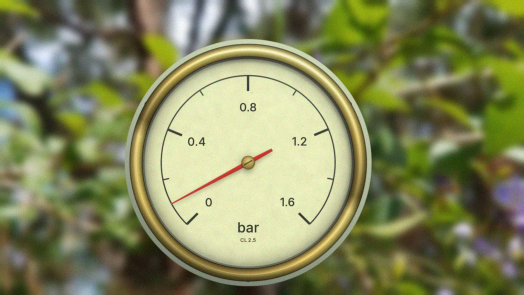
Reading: 0.1 bar
